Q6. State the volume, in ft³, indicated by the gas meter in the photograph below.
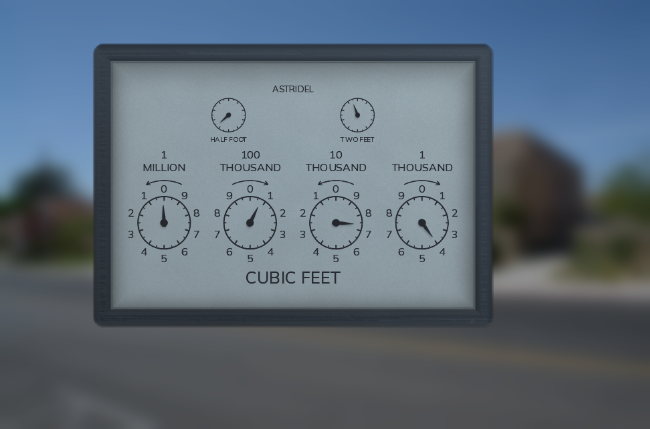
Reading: 7400 ft³
